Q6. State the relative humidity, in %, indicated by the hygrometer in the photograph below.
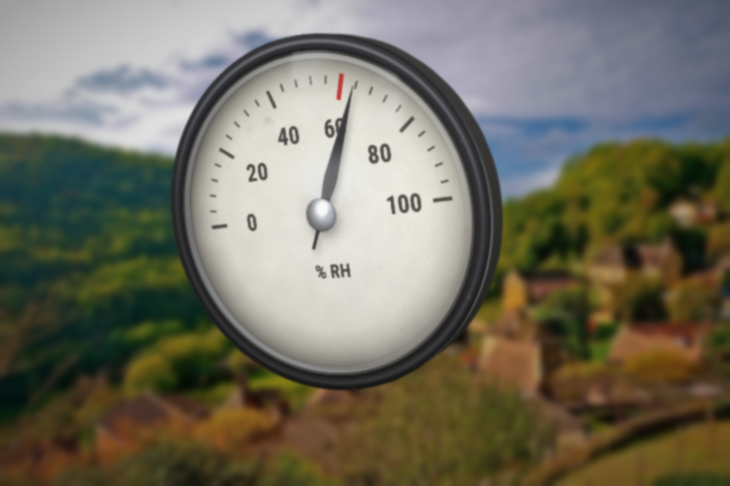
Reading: 64 %
